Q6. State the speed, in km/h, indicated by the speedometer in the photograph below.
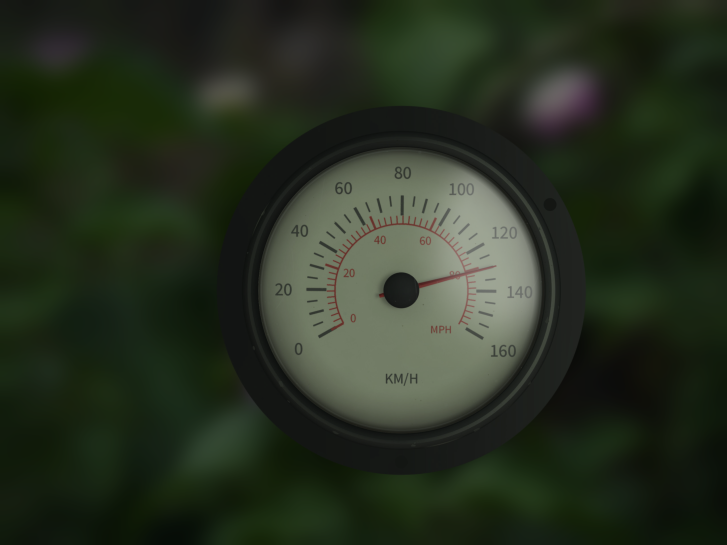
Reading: 130 km/h
